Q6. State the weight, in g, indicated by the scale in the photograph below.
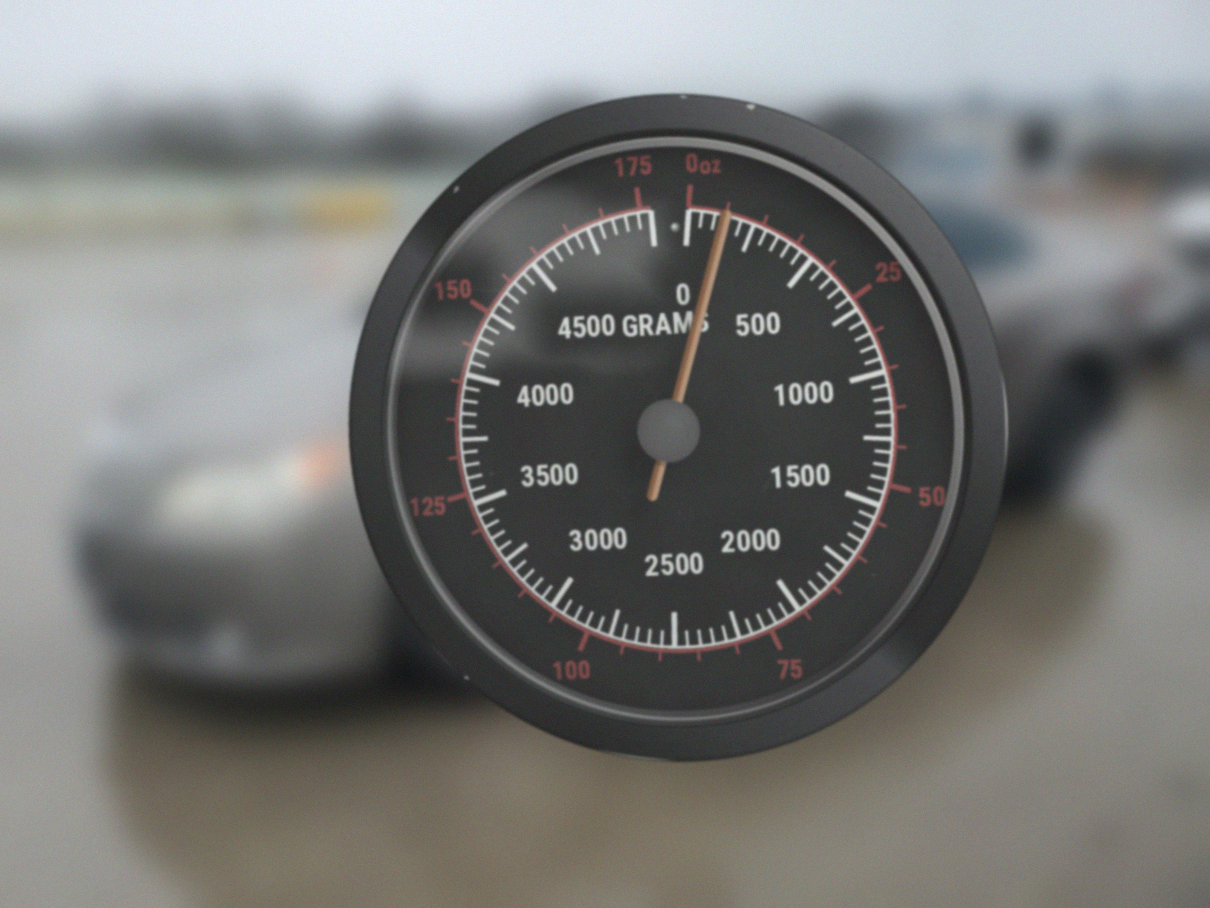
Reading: 150 g
